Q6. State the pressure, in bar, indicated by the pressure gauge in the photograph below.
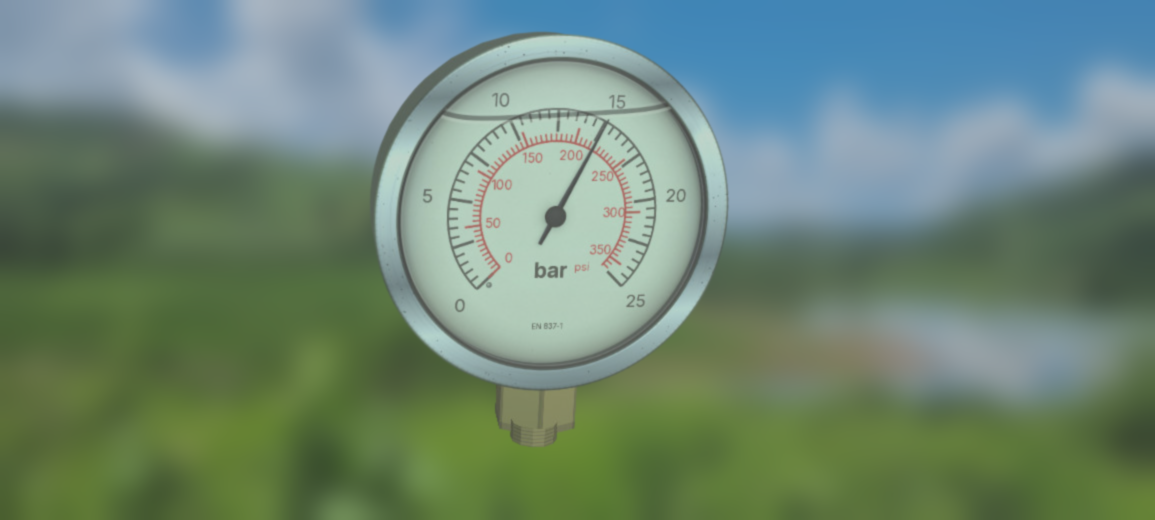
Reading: 15 bar
